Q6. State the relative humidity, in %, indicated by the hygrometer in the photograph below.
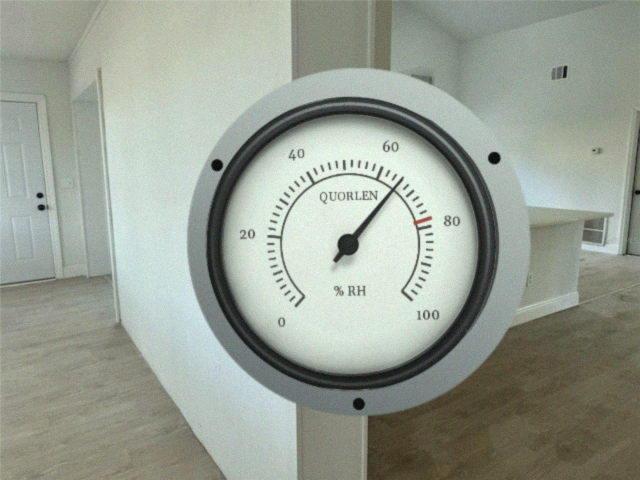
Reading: 66 %
